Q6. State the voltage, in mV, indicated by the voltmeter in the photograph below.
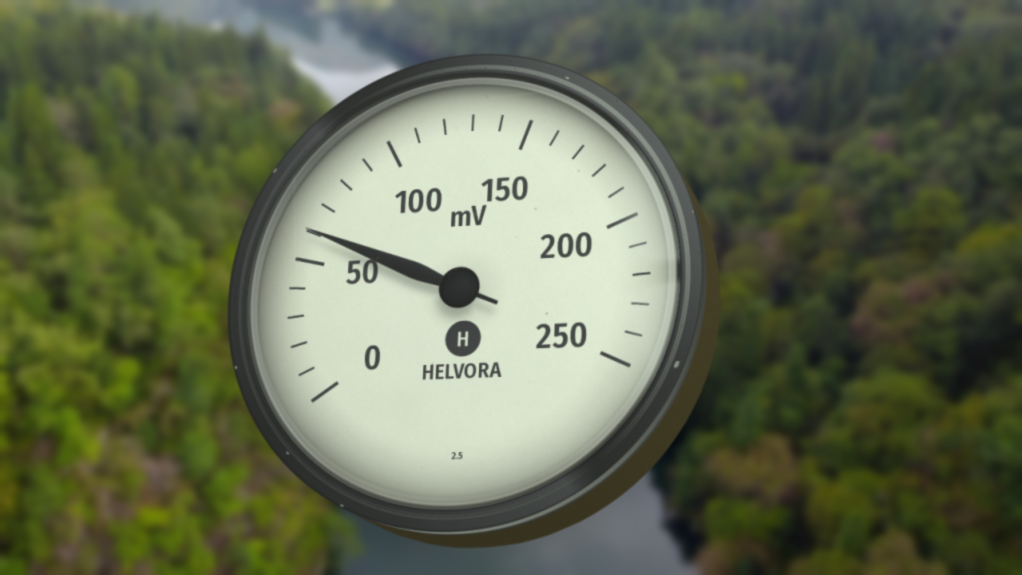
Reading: 60 mV
